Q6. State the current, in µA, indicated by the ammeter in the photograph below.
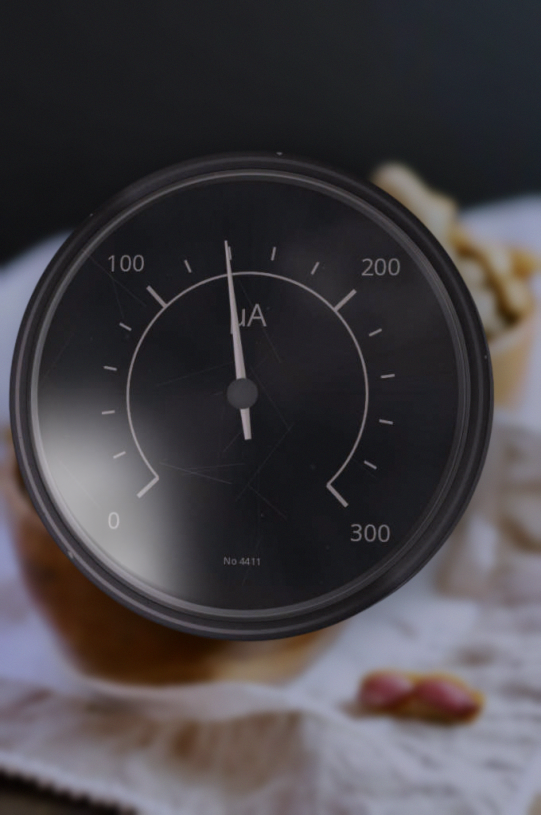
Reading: 140 µA
